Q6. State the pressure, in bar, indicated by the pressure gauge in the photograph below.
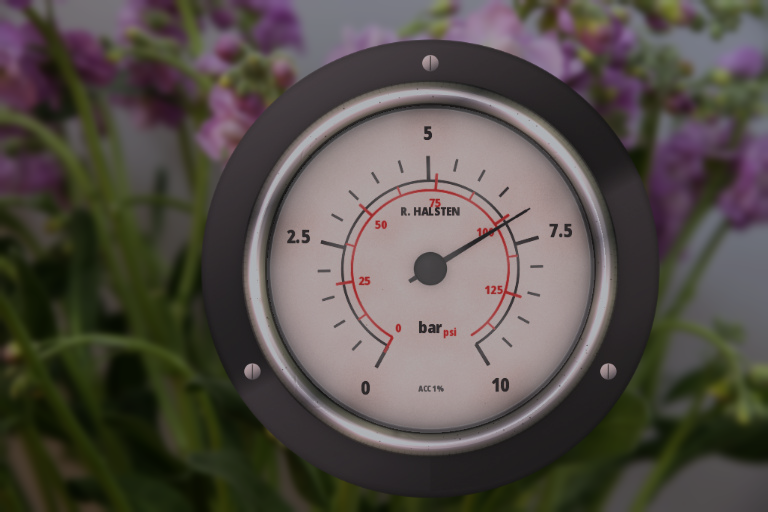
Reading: 7 bar
